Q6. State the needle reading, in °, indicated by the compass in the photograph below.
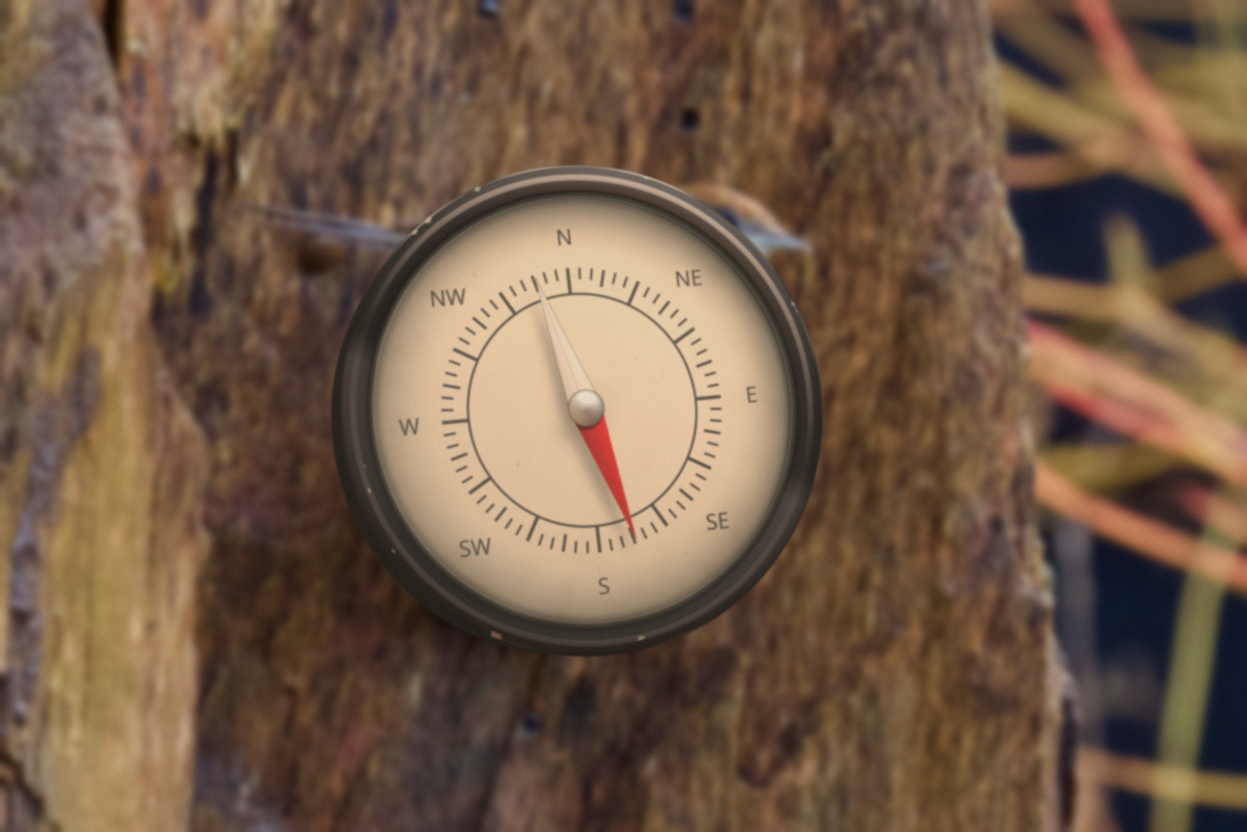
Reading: 165 °
